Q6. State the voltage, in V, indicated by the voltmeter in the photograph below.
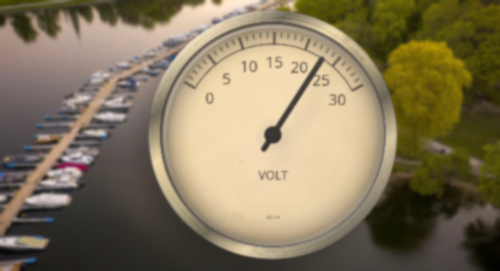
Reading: 23 V
